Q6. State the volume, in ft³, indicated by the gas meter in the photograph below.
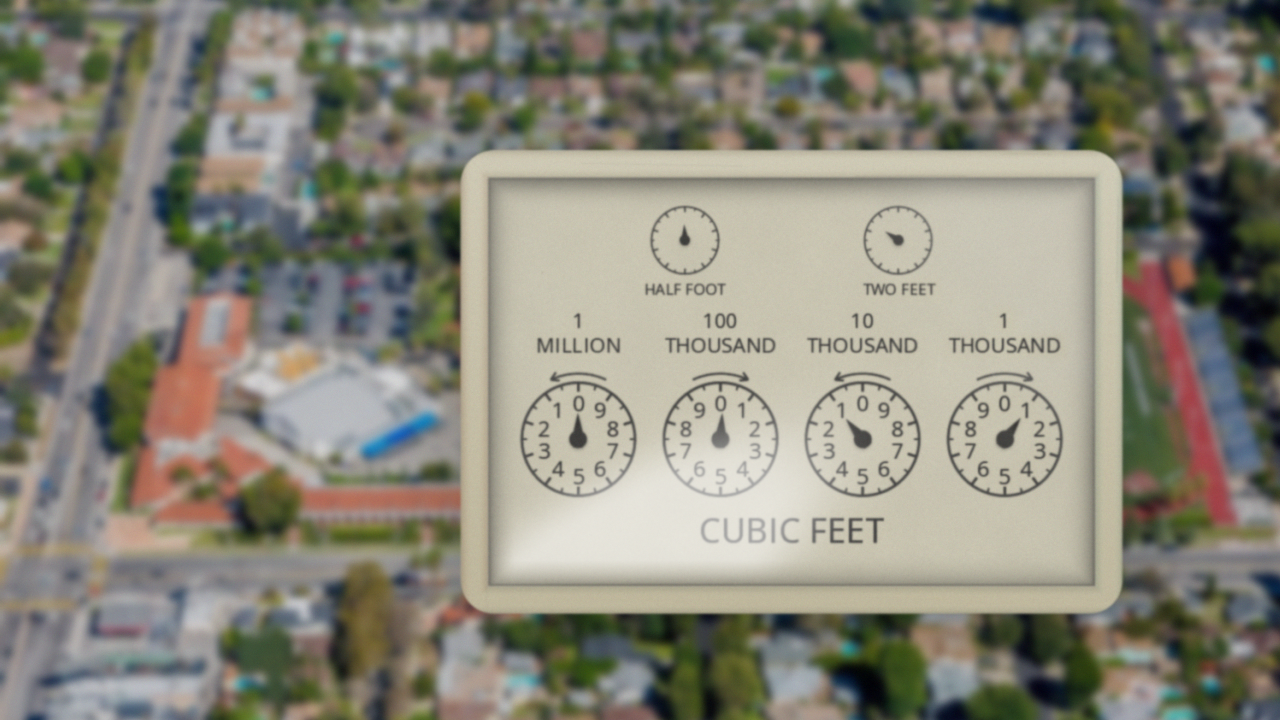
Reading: 1100 ft³
